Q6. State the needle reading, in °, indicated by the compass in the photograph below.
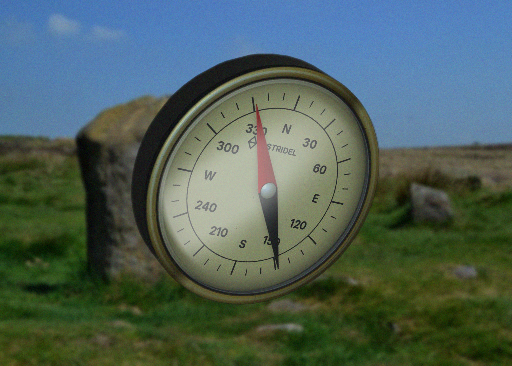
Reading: 330 °
